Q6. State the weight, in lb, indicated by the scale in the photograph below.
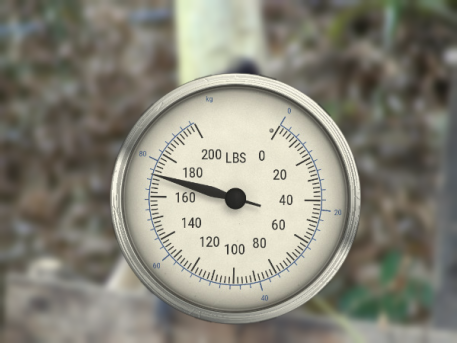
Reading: 170 lb
